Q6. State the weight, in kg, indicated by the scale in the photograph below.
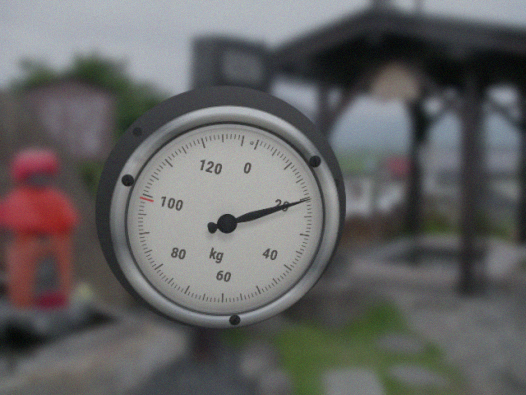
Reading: 20 kg
